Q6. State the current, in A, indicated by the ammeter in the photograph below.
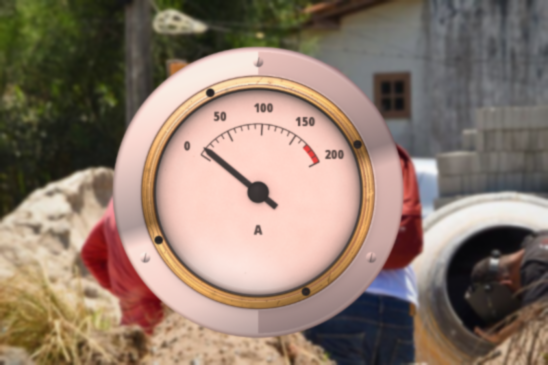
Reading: 10 A
